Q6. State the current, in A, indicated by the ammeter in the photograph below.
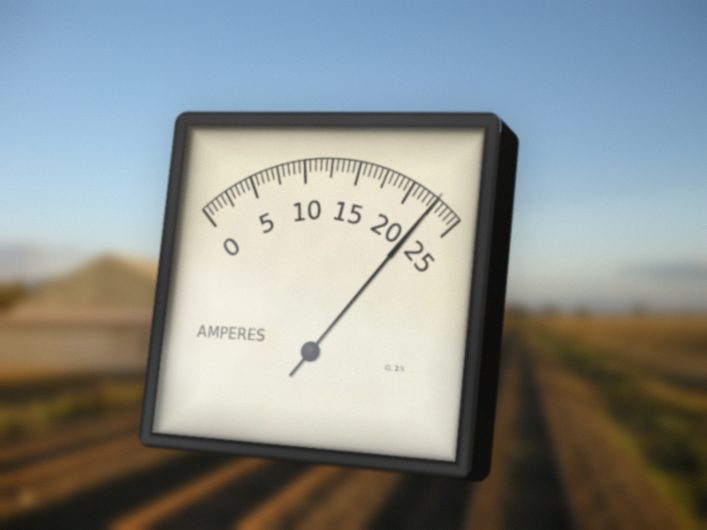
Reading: 22.5 A
